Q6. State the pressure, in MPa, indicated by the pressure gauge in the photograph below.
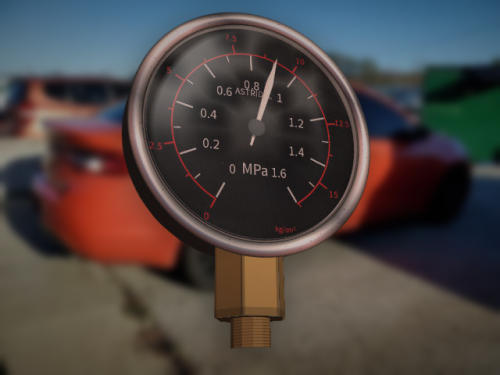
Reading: 0.9 MPa
